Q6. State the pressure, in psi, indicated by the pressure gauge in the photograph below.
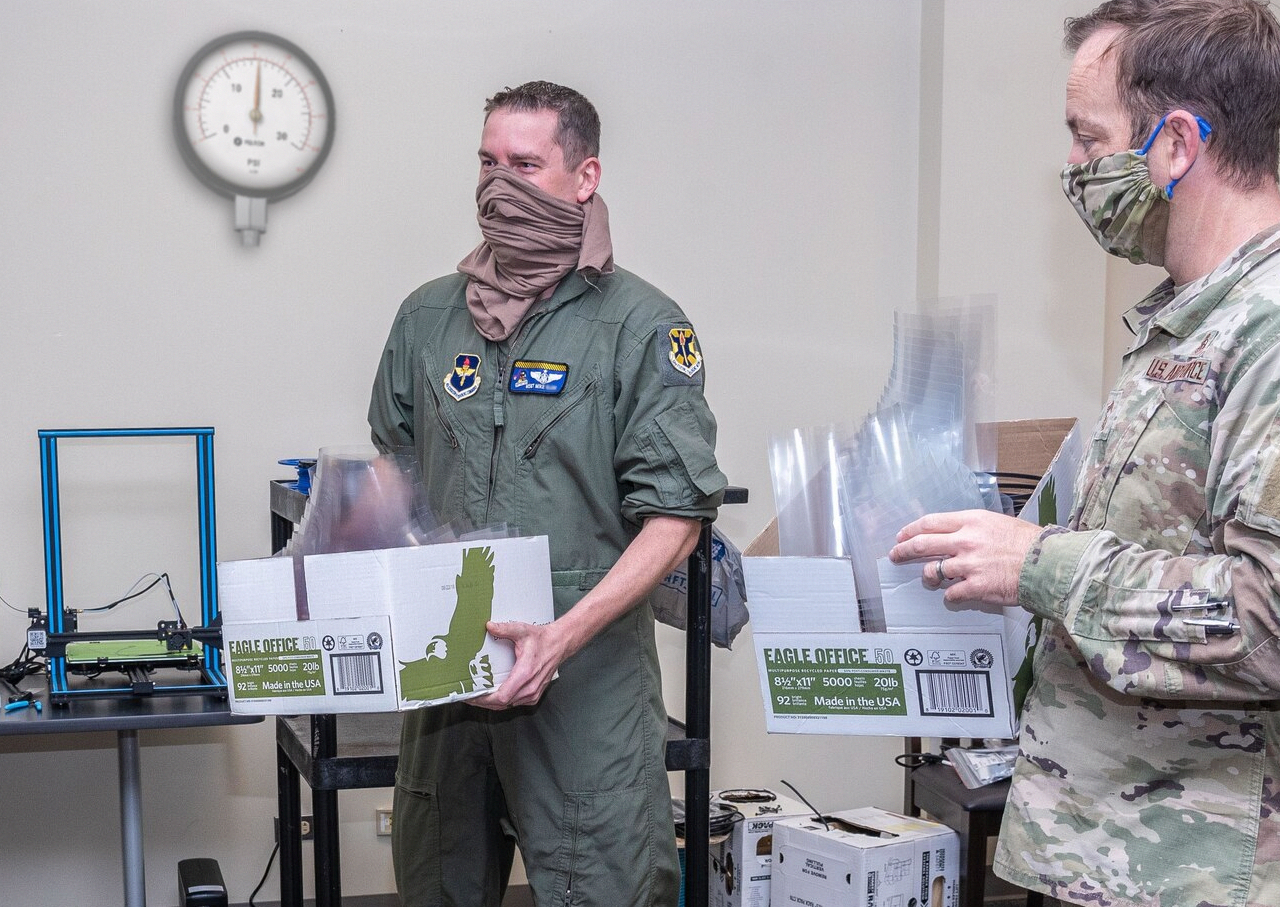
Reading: 15 psi
